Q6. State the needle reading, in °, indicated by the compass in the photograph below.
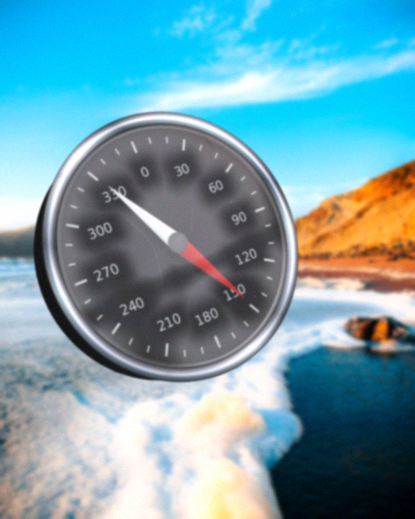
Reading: 150 °
